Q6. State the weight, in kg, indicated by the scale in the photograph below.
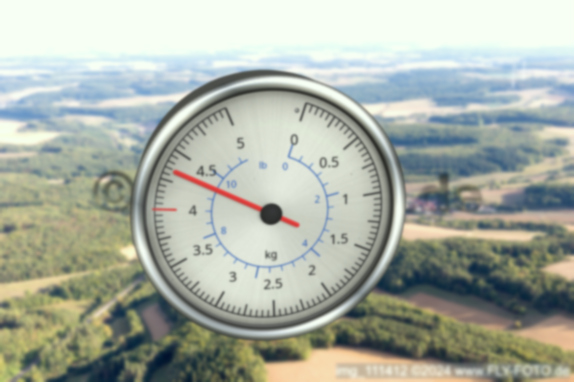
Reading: 4.35 kg
